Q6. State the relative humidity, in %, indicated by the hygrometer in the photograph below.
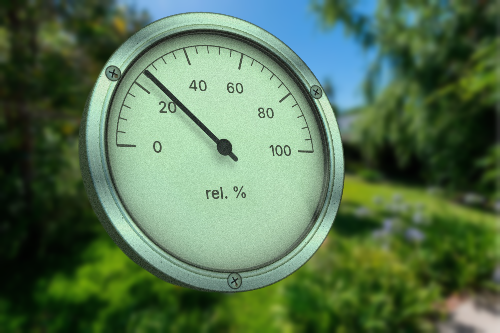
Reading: 24 %
